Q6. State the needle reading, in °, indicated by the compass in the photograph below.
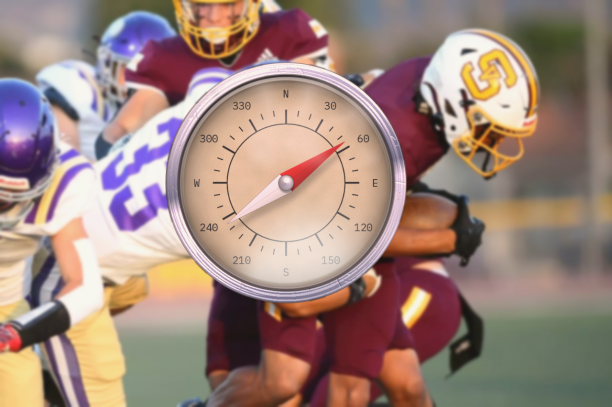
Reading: 55 °
